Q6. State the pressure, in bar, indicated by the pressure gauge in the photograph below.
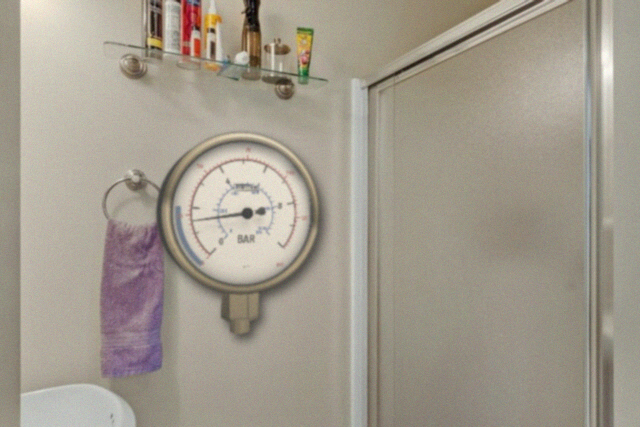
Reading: 1.5 bar
